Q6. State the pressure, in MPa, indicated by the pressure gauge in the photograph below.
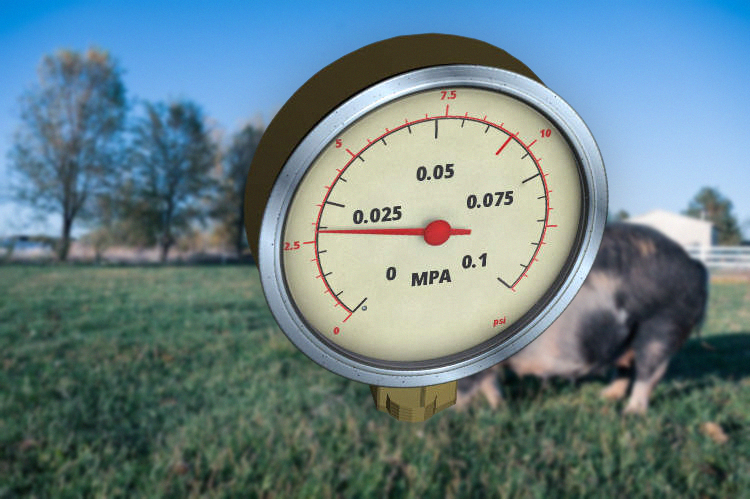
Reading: 0.02 MPa
